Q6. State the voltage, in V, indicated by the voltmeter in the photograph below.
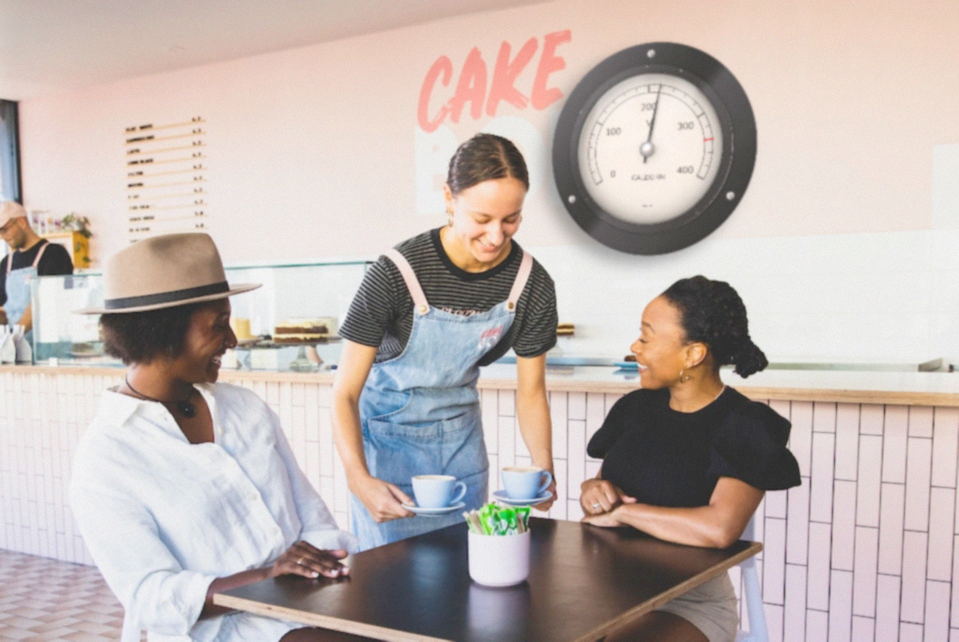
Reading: 220 V
